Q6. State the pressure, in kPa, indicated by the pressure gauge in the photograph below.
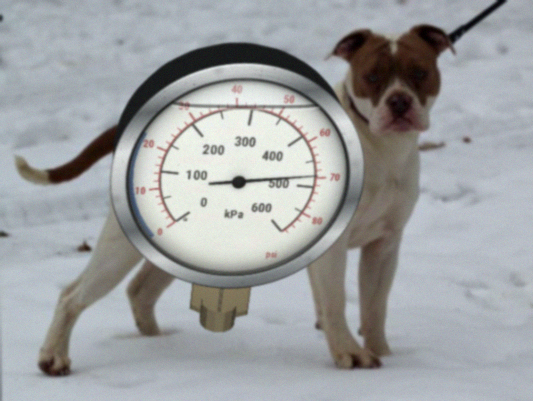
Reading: 475 kPa
